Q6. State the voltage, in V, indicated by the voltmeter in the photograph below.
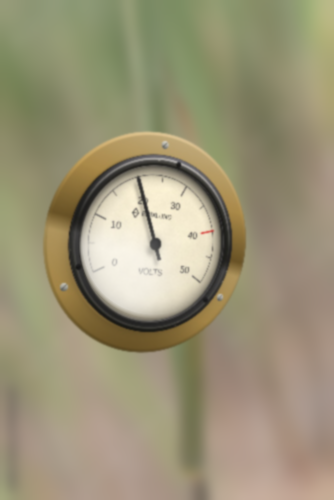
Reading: 20 V
